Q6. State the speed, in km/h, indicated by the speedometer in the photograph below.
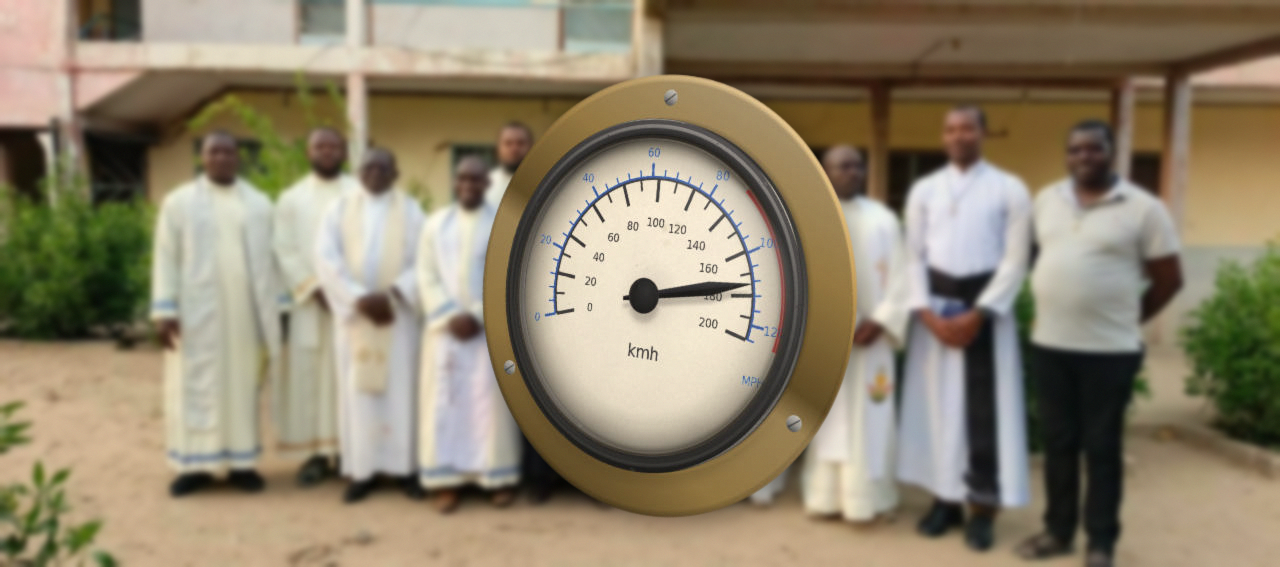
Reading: 175 km/h
